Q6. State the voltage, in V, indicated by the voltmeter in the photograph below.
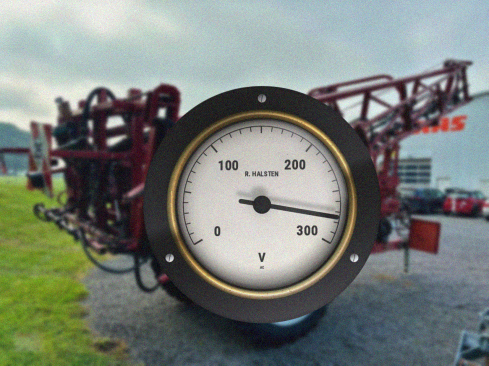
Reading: 275 V
